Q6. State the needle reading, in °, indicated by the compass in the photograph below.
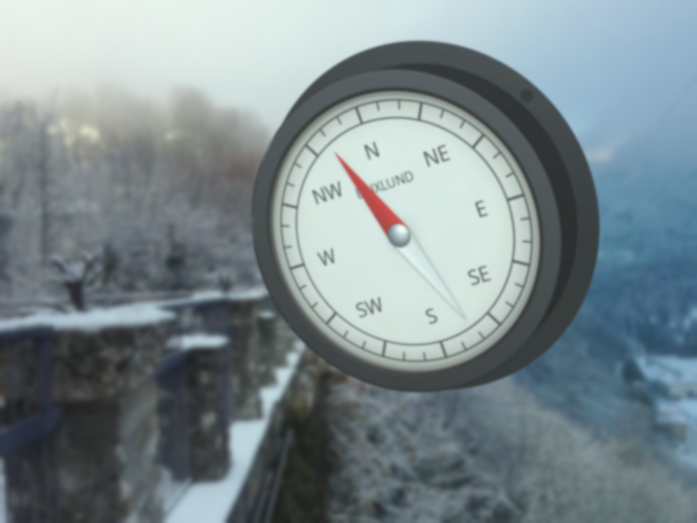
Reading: 340 °
